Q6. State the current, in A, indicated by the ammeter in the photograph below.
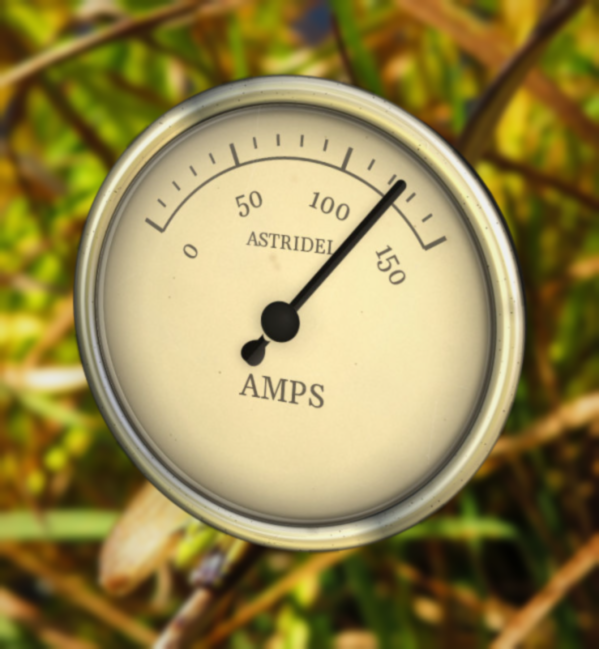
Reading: 125 A
